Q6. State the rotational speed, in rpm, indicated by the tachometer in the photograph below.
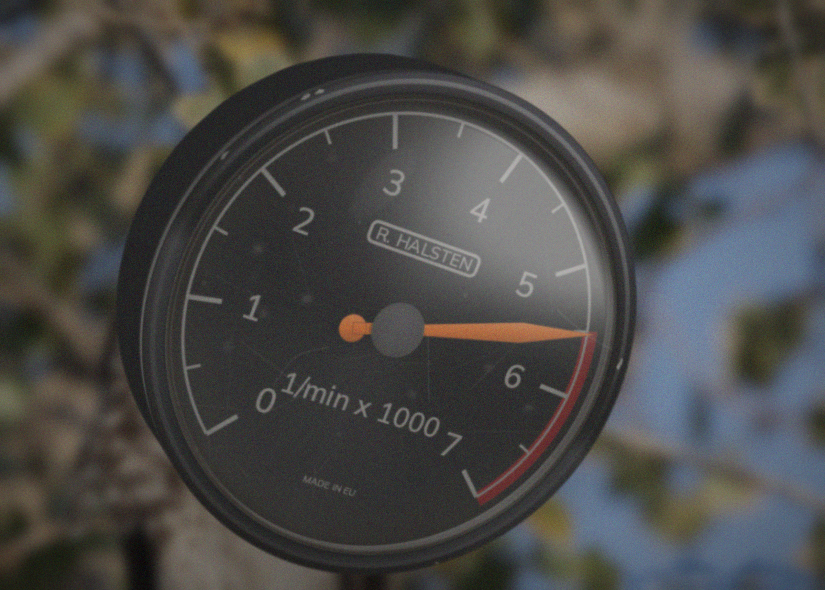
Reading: 5500 rpm
